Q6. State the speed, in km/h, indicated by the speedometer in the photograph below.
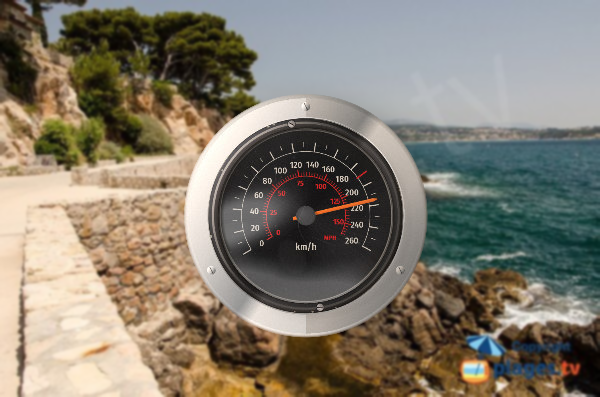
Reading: 215 km/h
